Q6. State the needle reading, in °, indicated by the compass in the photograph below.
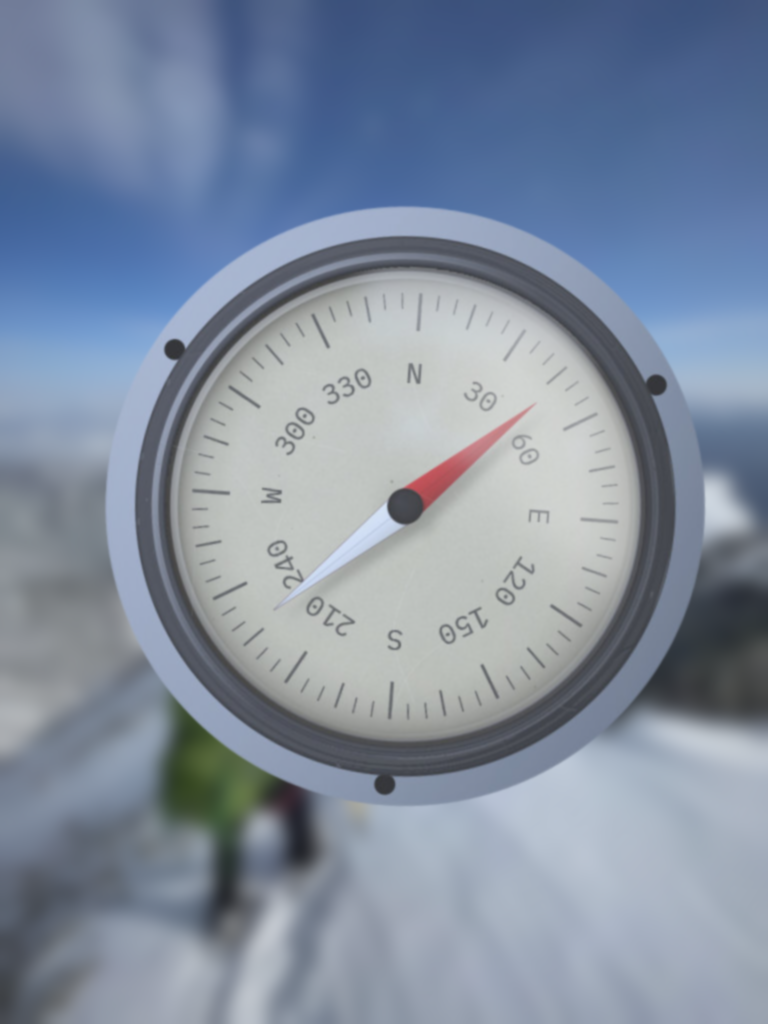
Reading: 47.5 °
